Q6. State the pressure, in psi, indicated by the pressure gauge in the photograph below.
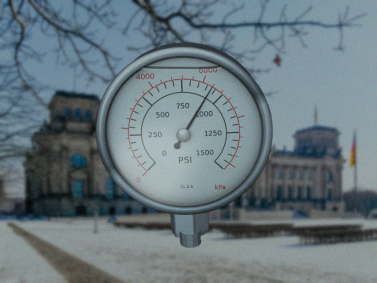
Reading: 925 psi
